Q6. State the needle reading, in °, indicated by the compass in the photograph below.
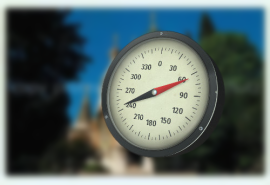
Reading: 65 °
